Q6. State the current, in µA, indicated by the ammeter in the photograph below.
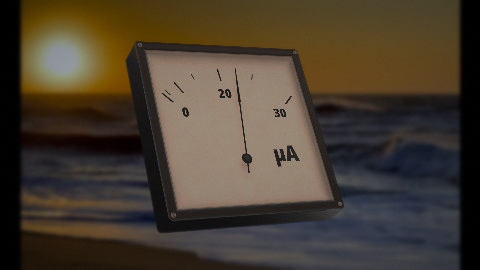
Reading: 22.5 µA
